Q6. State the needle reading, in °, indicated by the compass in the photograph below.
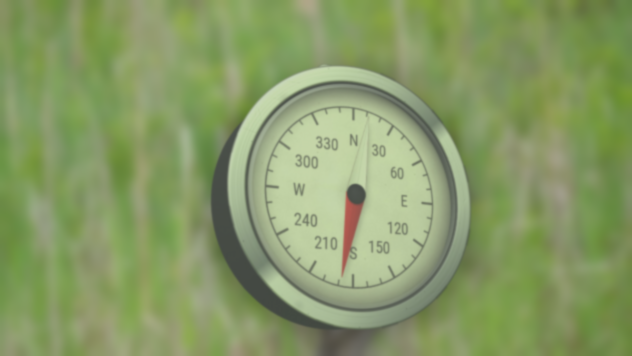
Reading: 190 °
